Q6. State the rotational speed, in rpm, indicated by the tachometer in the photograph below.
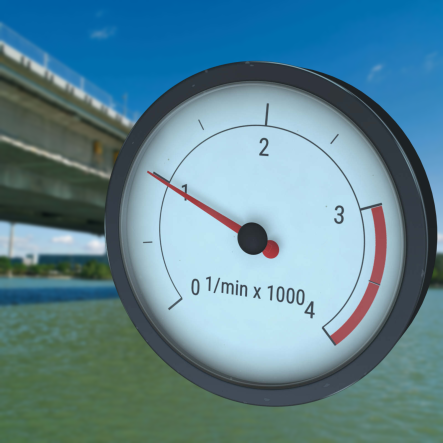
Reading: 1000 rpm
